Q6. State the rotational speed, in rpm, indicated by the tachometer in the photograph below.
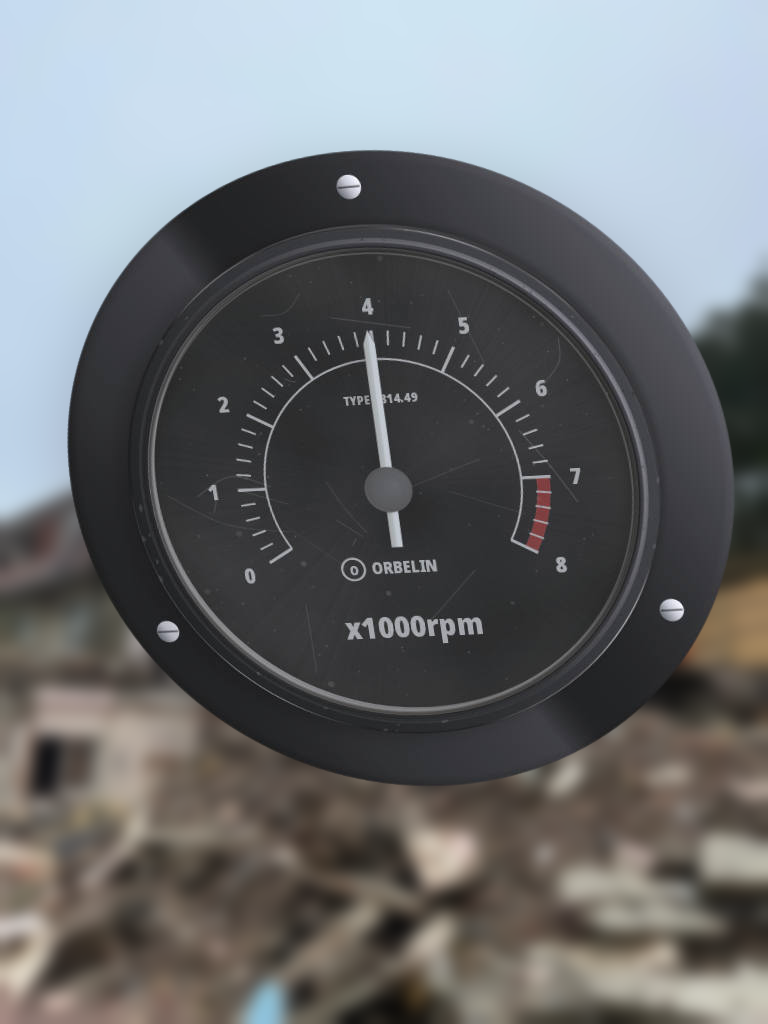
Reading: 4000 rpm
